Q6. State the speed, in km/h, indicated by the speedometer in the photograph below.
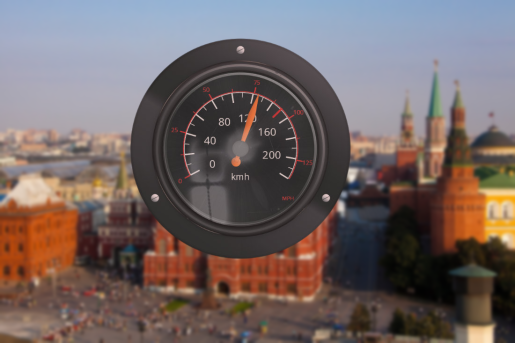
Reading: 125 km/h
